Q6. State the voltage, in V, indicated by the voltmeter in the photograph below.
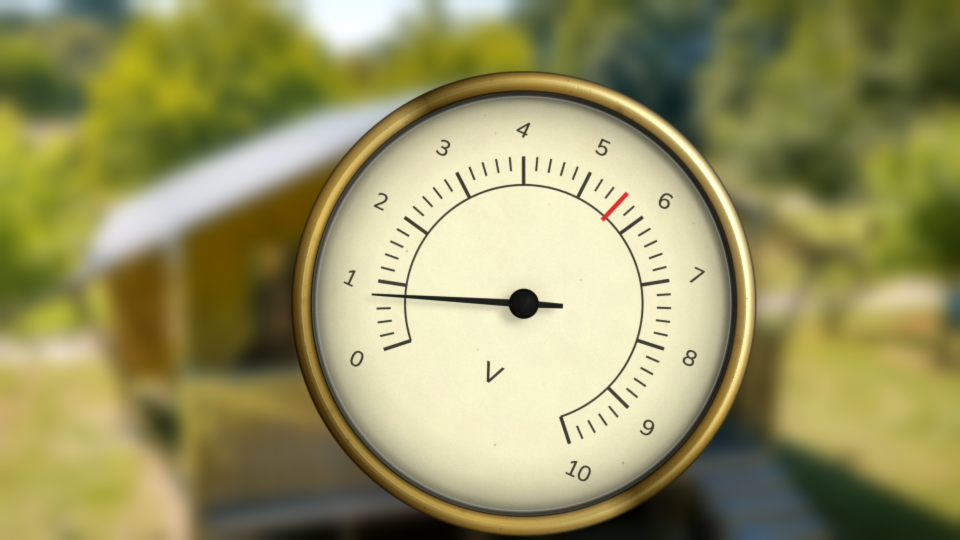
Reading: 0.8 V
